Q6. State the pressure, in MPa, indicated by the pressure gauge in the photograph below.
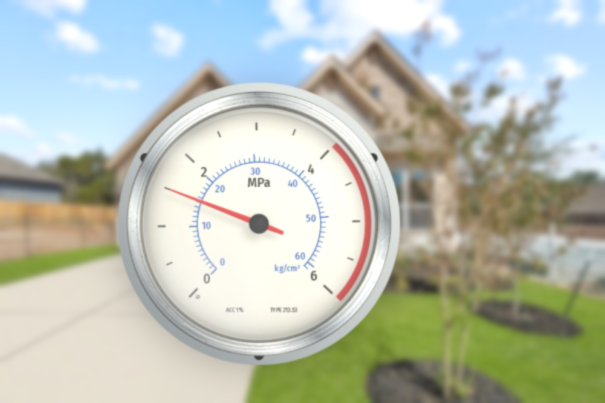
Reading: 1.5 MPa
